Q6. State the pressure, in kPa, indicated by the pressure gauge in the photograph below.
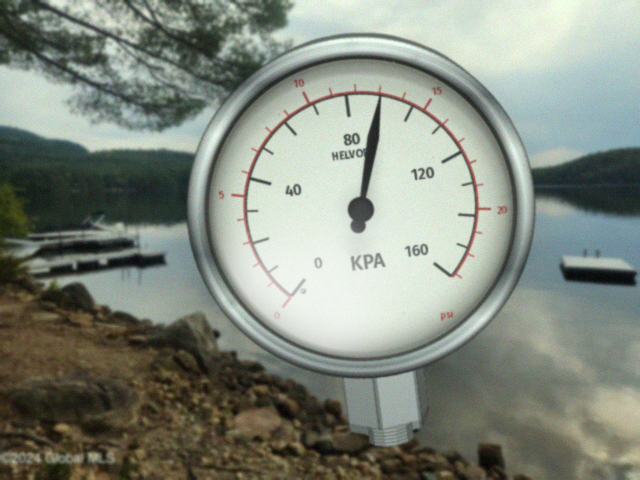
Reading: 90 kPa
